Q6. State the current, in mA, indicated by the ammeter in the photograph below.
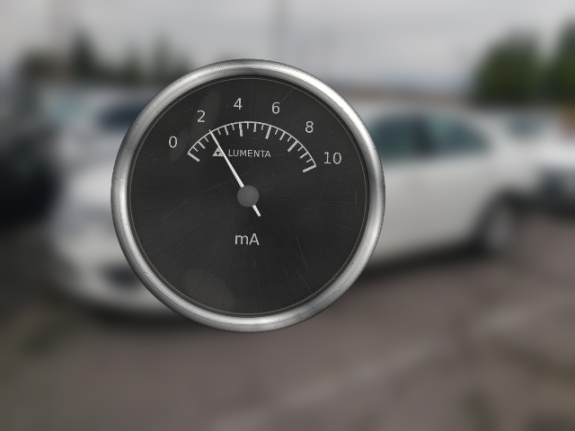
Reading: 2 mA
